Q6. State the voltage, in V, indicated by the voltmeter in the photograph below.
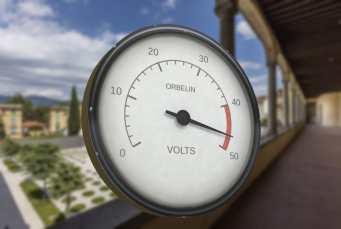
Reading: 47 V
